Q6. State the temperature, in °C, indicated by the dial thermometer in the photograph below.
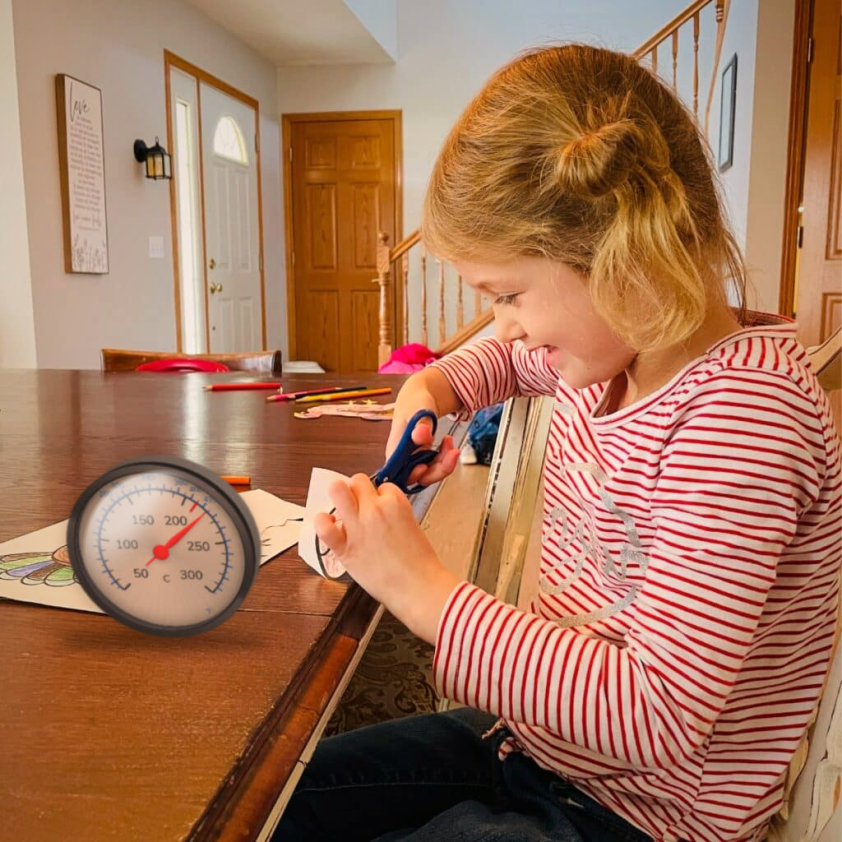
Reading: 220 °C
